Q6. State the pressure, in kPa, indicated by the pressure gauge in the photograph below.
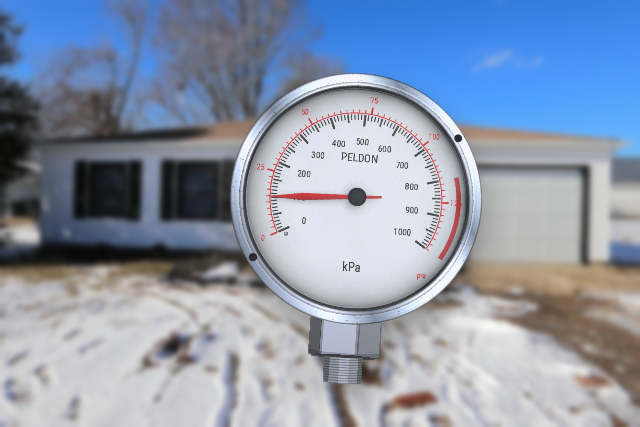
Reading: 100 kPa
